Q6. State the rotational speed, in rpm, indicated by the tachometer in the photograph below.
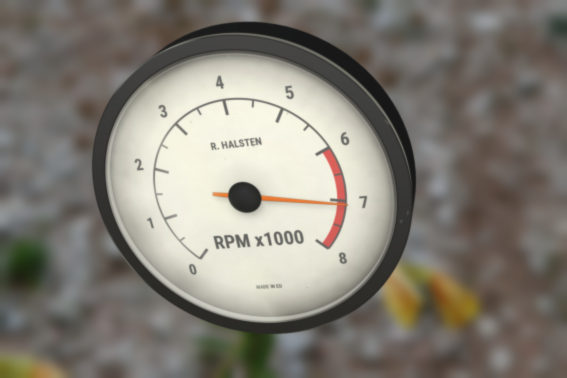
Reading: 7000 rpm
